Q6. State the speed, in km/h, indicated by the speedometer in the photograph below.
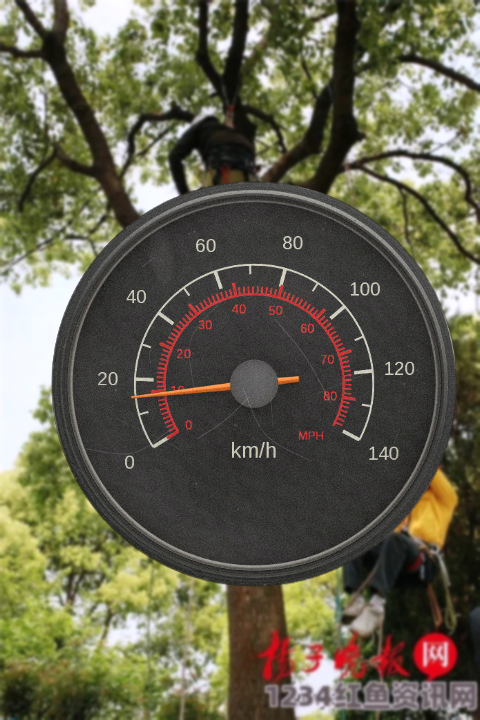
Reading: 15 km/h
